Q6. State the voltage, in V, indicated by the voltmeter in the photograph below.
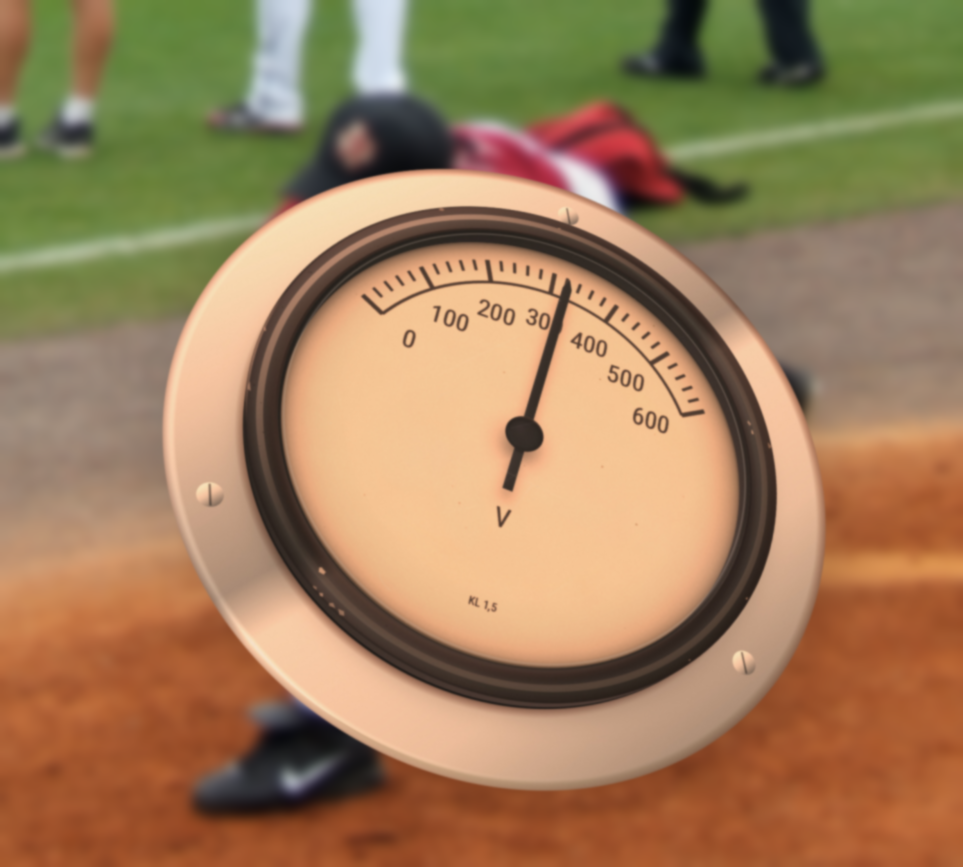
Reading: 320 V
